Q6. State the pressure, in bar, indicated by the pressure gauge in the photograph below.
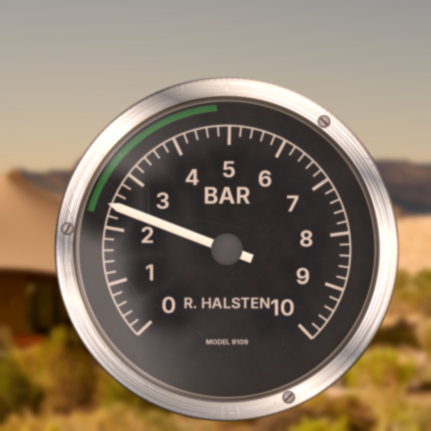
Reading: 2.4 bar
